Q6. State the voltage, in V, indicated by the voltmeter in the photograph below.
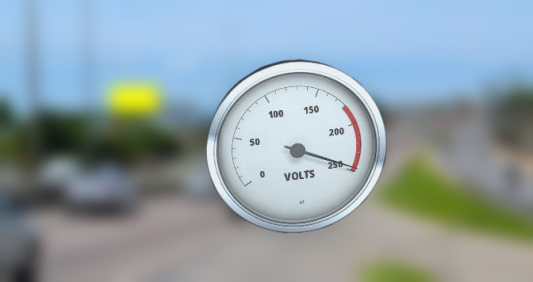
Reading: 245 V
